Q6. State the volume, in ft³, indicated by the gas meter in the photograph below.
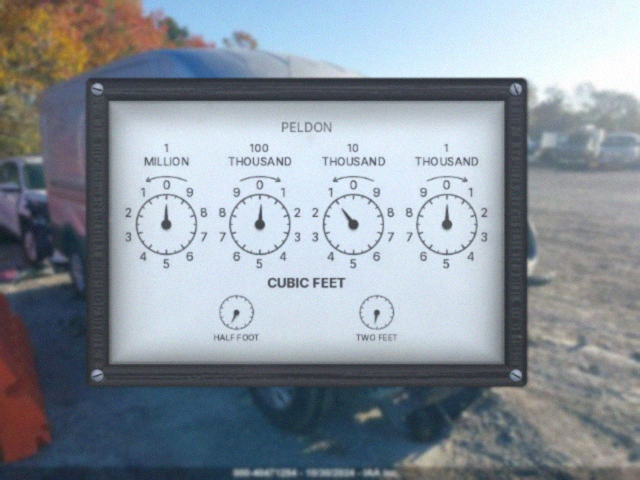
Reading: 1000 ft³
